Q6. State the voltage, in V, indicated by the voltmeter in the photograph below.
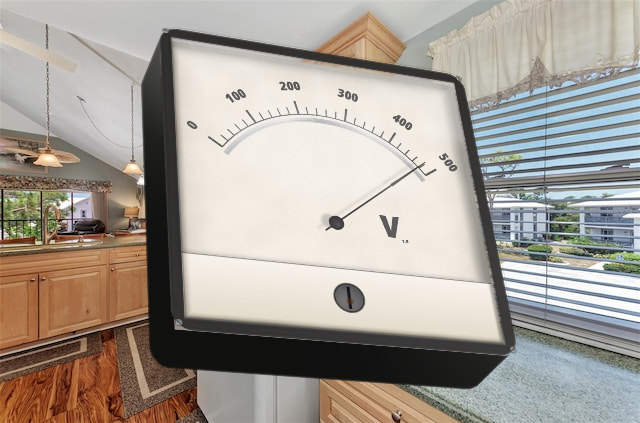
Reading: 480 V
